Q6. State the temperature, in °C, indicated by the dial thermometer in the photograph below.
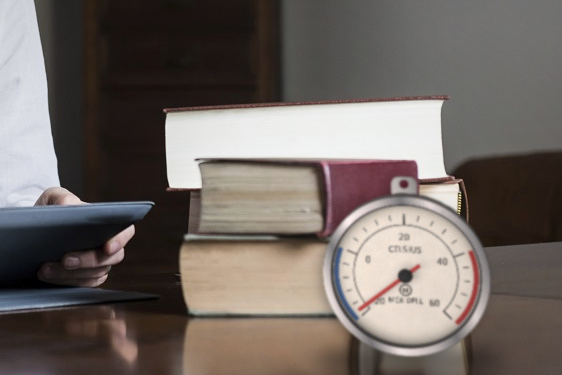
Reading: -18 °C
